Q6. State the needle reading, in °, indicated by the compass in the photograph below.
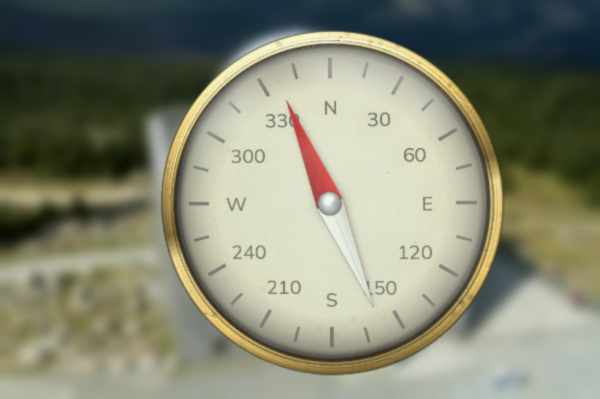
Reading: 337.5 °
